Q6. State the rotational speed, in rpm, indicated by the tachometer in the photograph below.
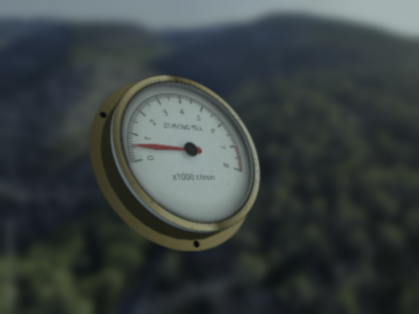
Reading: 500 rpm
